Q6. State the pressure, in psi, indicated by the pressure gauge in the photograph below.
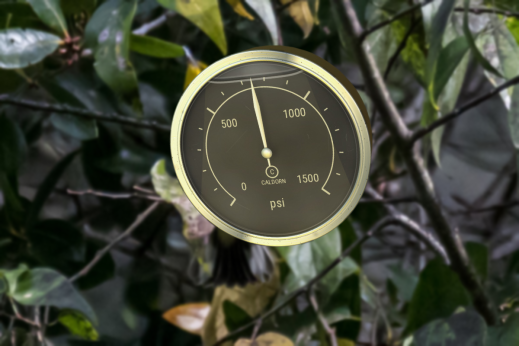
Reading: 750 psi
